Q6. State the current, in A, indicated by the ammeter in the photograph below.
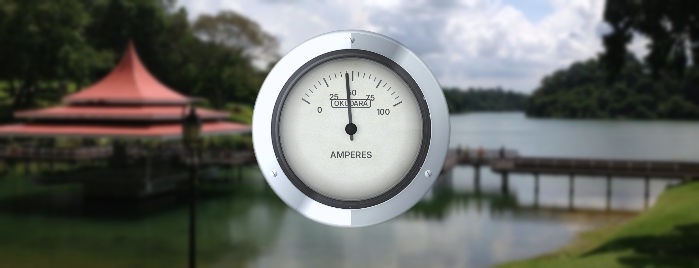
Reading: 45 A
